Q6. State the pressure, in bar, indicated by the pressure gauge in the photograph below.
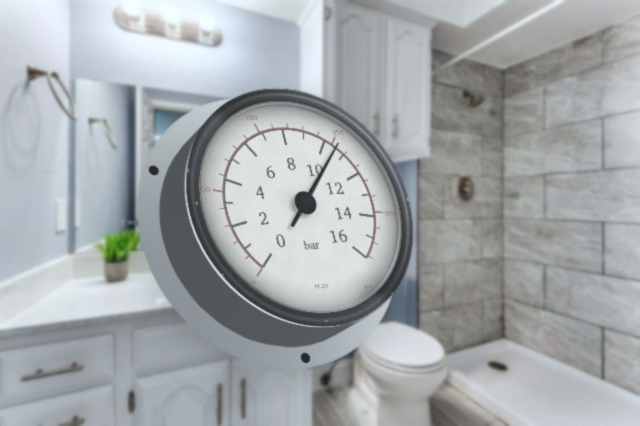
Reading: 10.5 bar
